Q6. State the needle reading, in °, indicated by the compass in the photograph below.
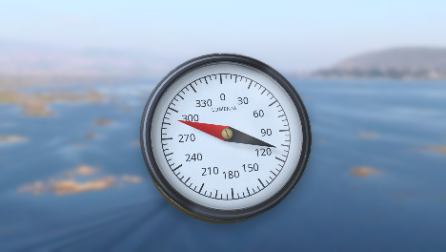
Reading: 290 °
